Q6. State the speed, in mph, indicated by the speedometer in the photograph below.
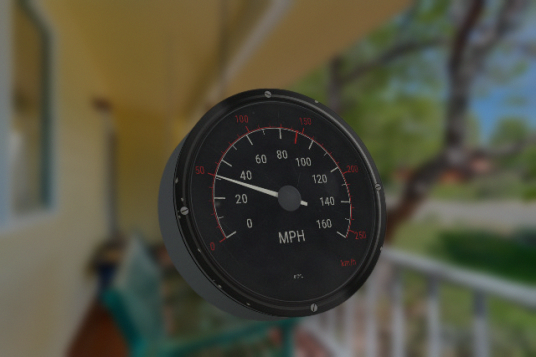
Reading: 30 mph
